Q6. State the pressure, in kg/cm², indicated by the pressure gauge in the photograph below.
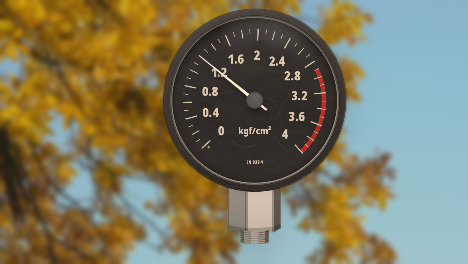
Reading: 1.2 kg/cm²
